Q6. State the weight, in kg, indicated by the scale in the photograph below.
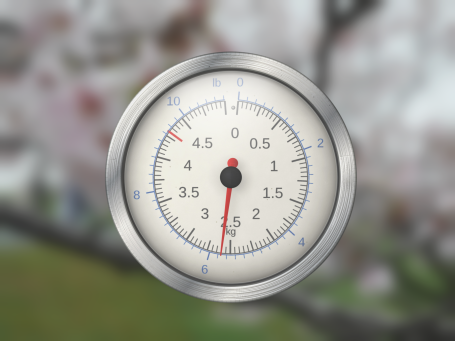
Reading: 2.6 kg
